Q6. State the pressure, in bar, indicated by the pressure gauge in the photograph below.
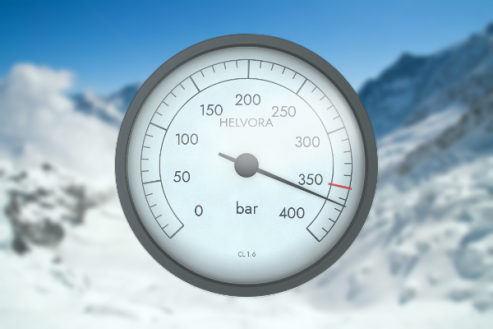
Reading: 365 bar
